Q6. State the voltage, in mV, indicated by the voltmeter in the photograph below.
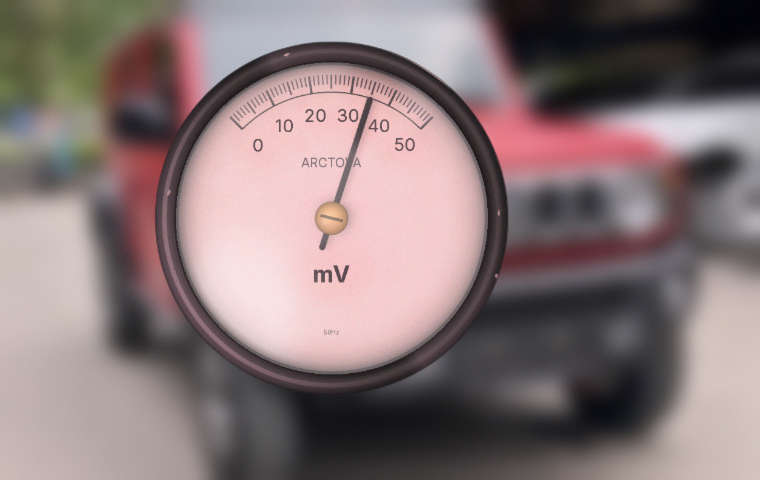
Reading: 35 mV
